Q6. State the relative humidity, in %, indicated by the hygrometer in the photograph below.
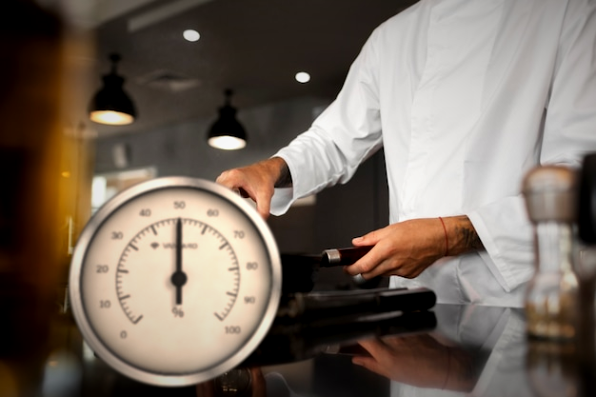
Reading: 50 %
